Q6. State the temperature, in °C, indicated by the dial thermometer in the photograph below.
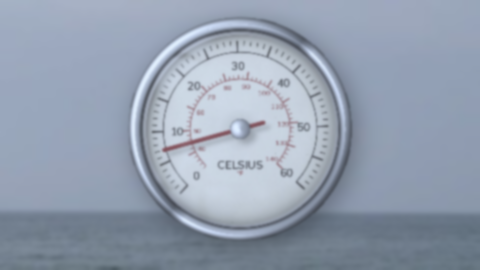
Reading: 7 °C
